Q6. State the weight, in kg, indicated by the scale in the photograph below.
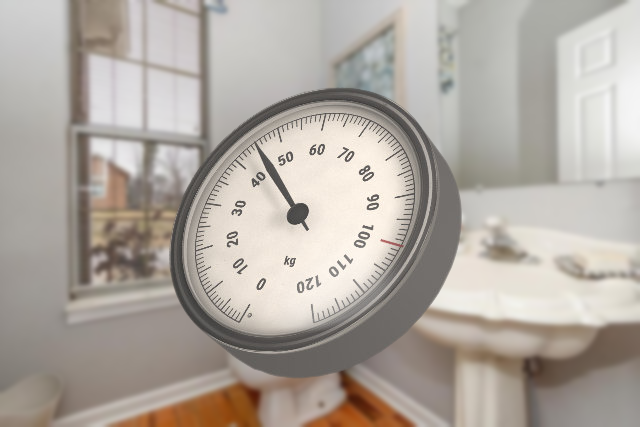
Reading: 45 kg
